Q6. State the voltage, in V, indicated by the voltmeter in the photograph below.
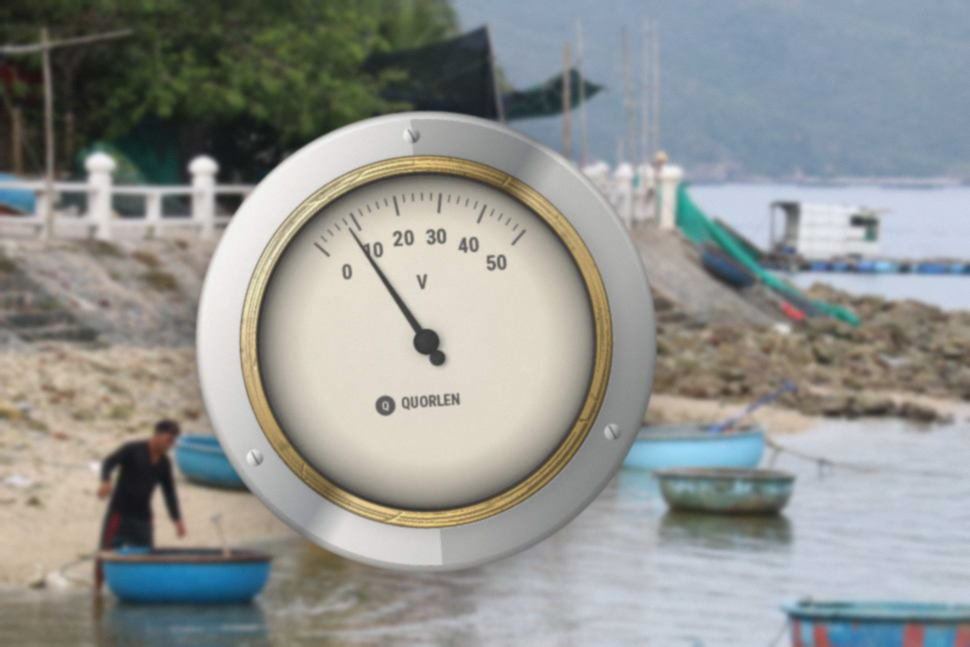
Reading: 8 V
